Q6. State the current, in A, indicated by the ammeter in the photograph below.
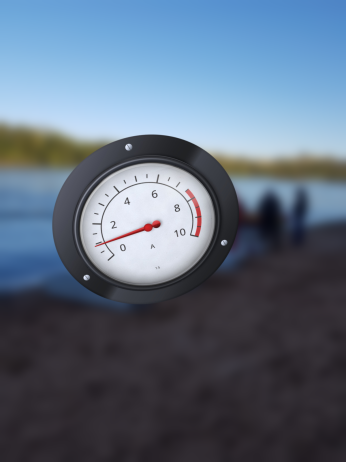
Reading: 1 A
